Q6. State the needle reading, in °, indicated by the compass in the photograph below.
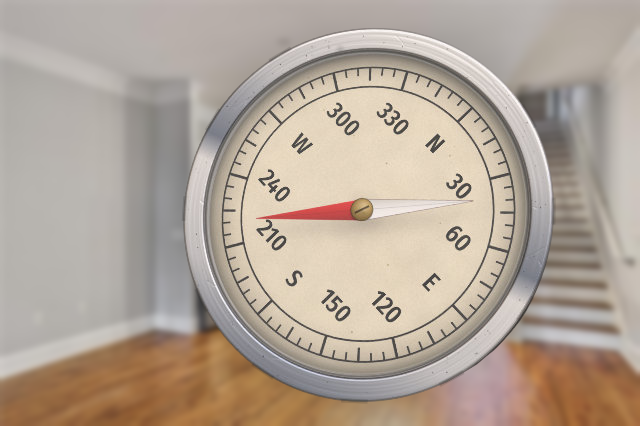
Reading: 220 °
